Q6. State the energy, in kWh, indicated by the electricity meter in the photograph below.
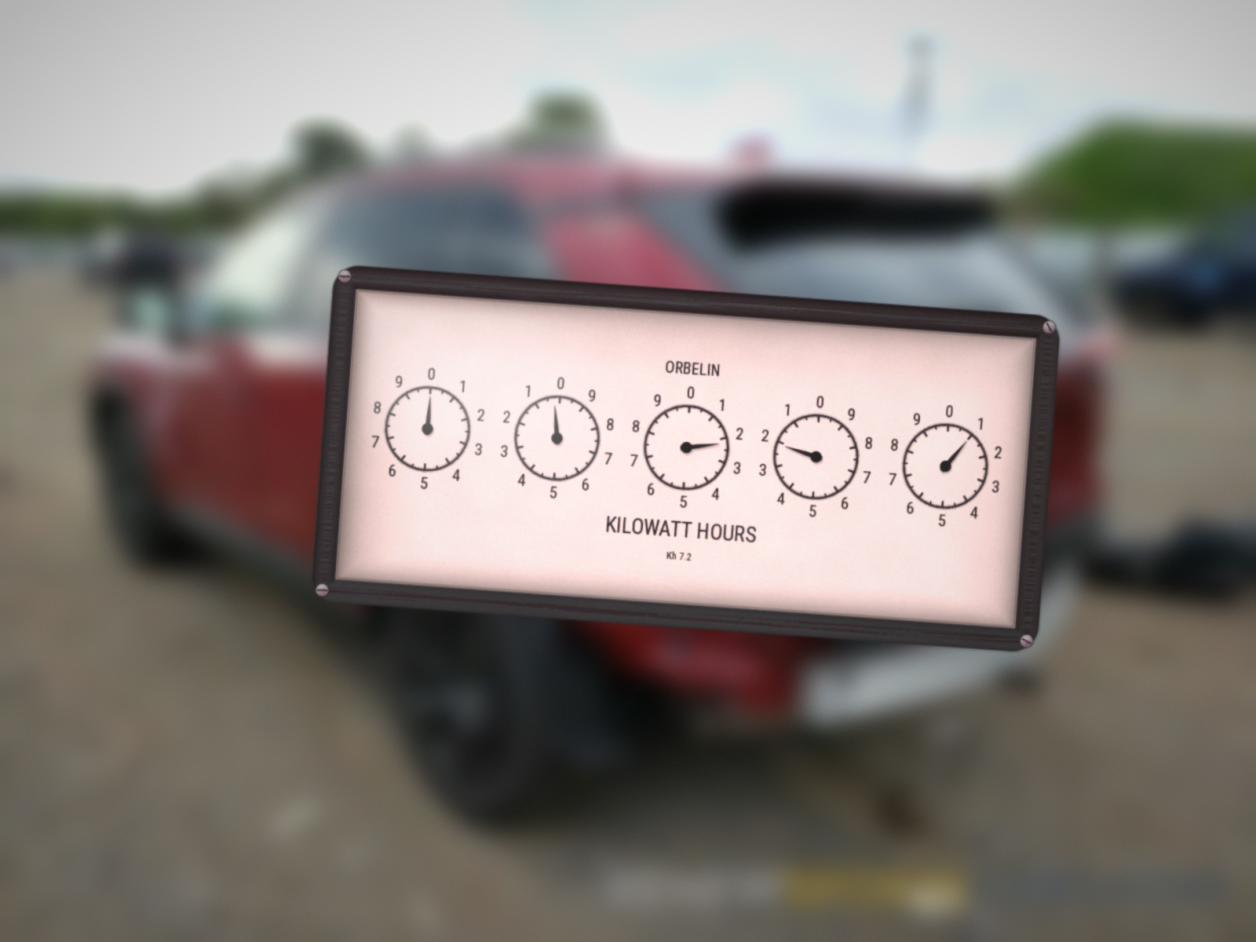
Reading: 221 kWh
